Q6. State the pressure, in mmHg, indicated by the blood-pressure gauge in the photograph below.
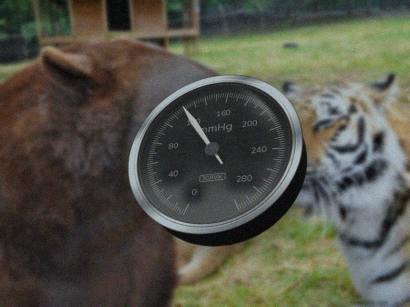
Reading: 120 mmHg
